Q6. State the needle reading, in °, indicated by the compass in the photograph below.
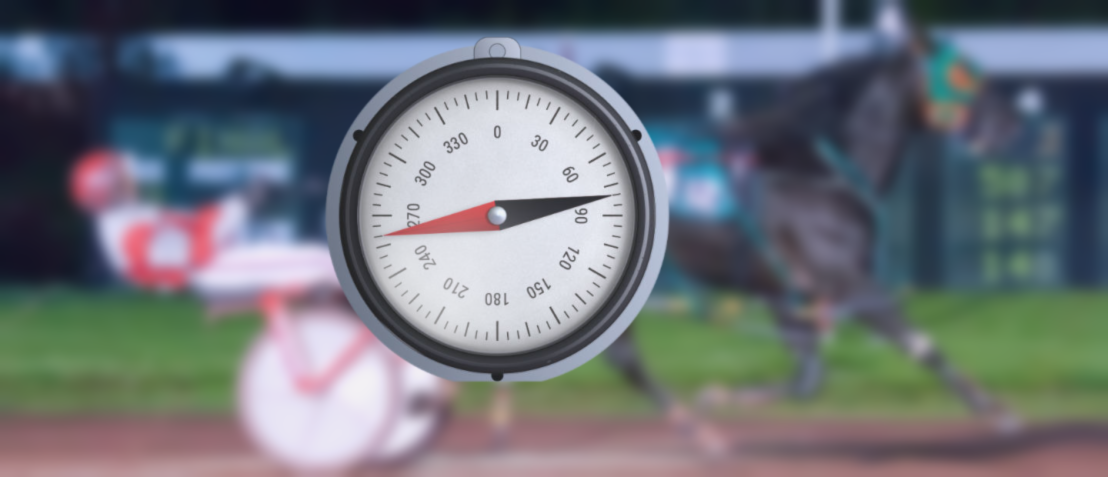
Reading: 260 °
